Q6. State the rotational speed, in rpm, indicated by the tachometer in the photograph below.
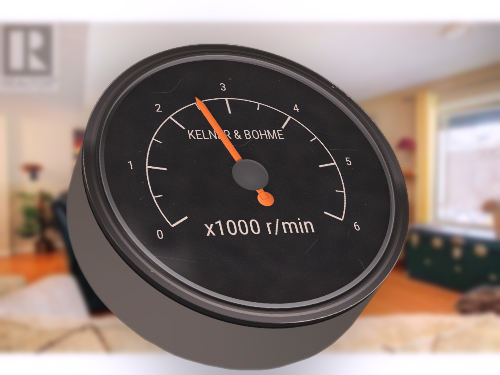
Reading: 2500 rpm
